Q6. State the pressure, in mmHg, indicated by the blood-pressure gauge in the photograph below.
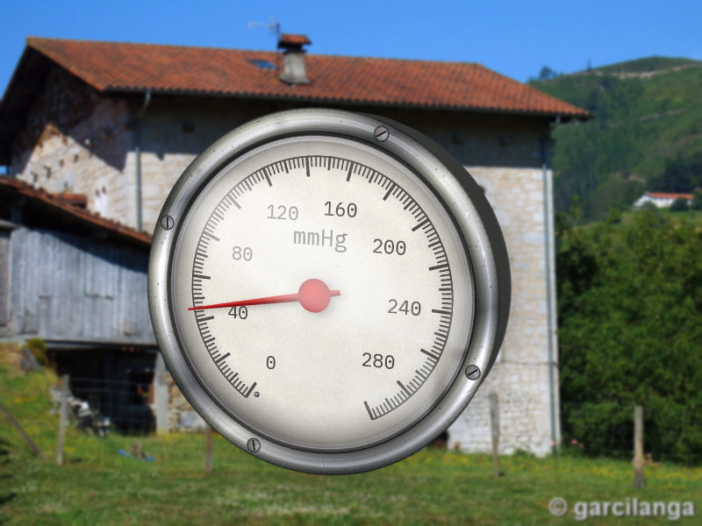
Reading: 46 mmHg
